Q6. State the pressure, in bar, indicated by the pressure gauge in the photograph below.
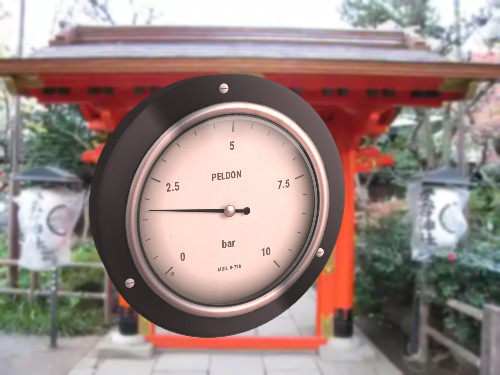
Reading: 1.75 bar
